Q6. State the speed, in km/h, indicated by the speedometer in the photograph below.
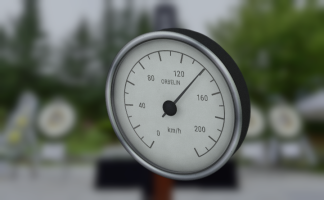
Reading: 140 km/h
